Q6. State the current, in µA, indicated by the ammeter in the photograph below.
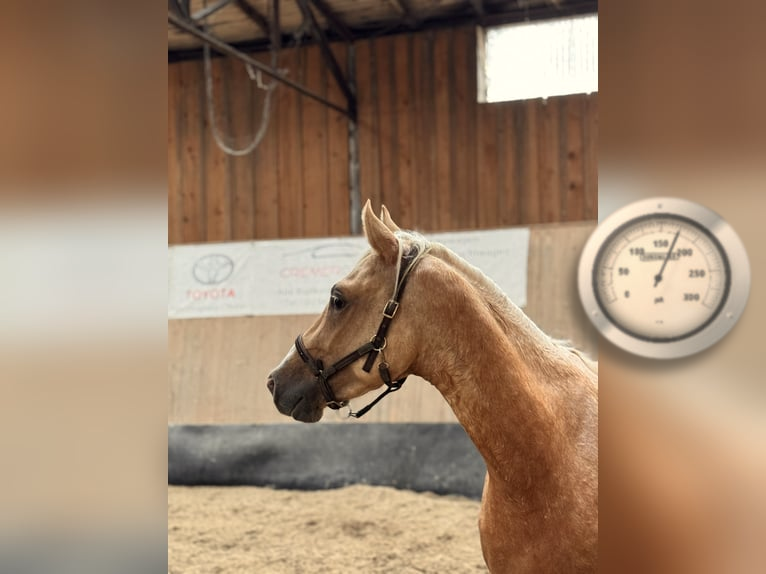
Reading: 175 µA
